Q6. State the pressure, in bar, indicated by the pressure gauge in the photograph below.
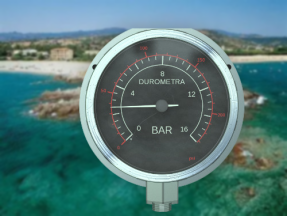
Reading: 2.5 bar
